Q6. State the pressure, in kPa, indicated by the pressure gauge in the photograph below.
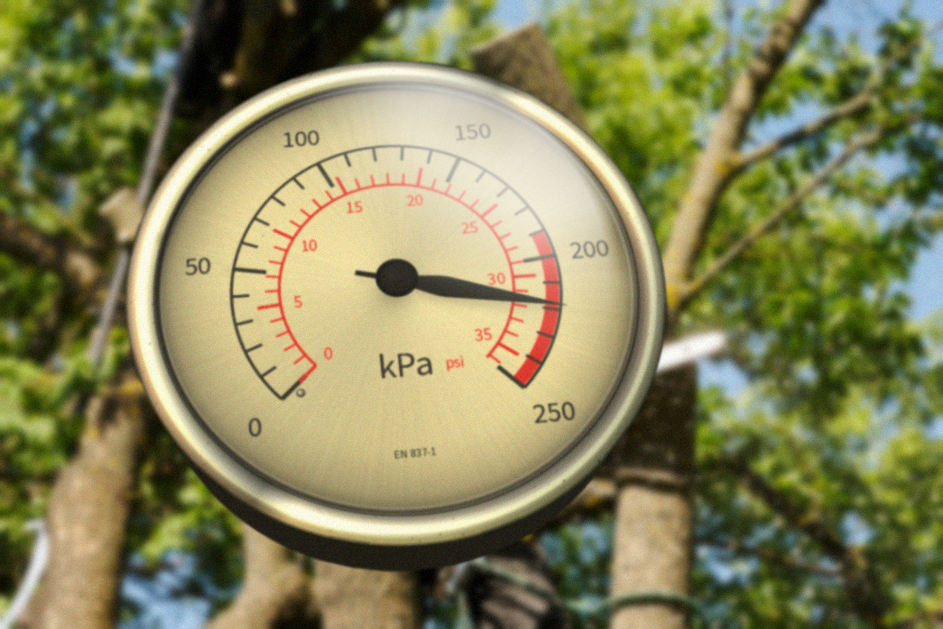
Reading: 220 kPa
